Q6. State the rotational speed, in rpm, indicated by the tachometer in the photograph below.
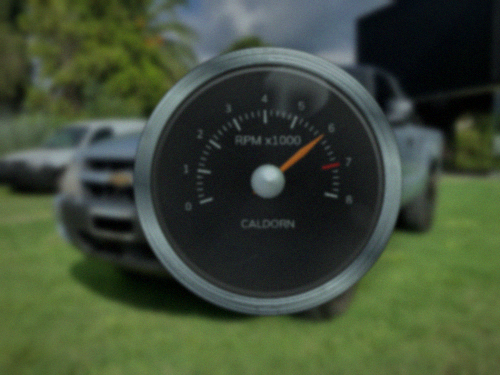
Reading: 6000 rpm
